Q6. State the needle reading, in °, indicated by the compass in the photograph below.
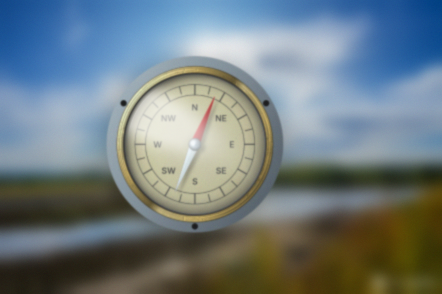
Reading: 22.5 °
